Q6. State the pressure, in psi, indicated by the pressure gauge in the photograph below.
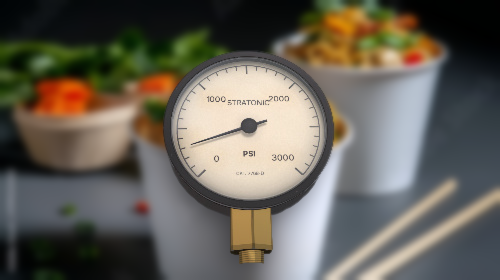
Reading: 300 psi
